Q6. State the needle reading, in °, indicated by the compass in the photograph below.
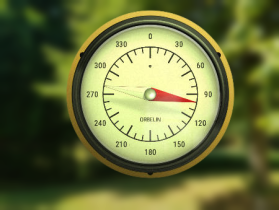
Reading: 100 °
